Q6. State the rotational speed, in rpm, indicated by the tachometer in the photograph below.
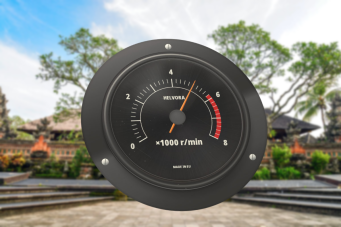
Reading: 5000 rpm
